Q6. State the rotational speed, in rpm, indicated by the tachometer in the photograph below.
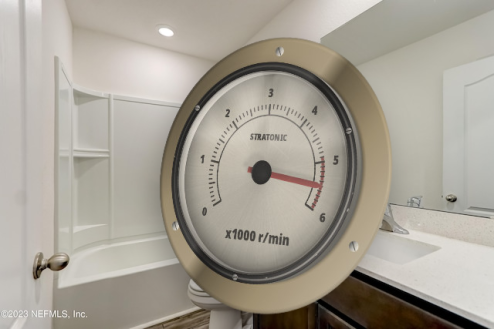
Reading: 5500 rpm
